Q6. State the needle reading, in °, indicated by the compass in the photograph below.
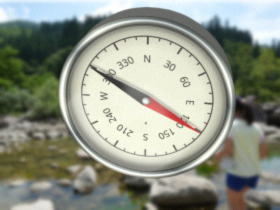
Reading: 120 °
